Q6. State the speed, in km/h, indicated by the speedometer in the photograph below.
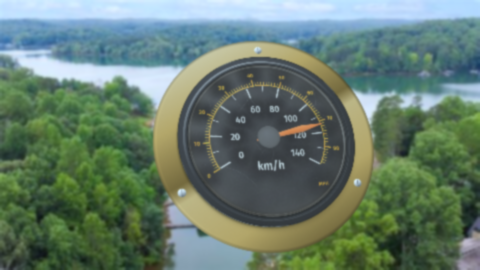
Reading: 115 km/h
